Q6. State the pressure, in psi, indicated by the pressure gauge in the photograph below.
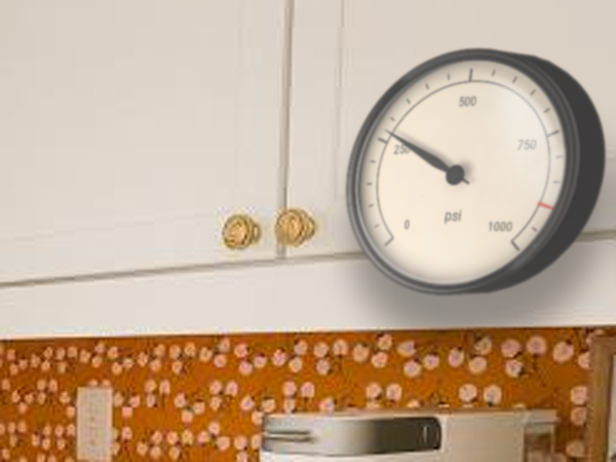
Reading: 275 psi
